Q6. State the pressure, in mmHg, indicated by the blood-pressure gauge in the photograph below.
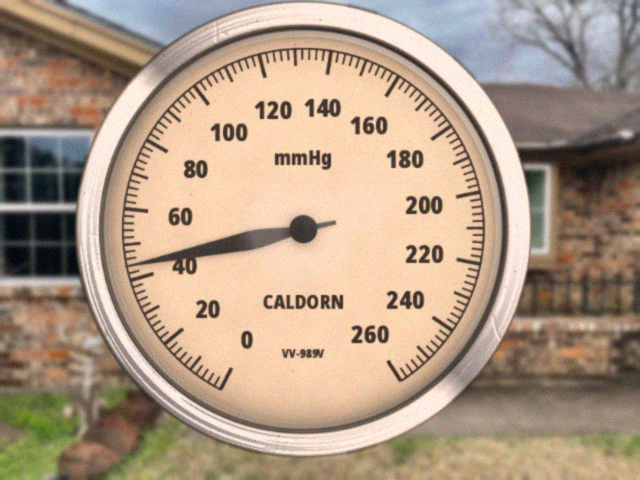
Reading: 44 mmHg
